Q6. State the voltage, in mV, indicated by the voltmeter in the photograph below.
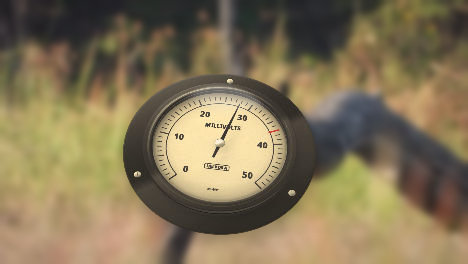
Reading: 28 mV
